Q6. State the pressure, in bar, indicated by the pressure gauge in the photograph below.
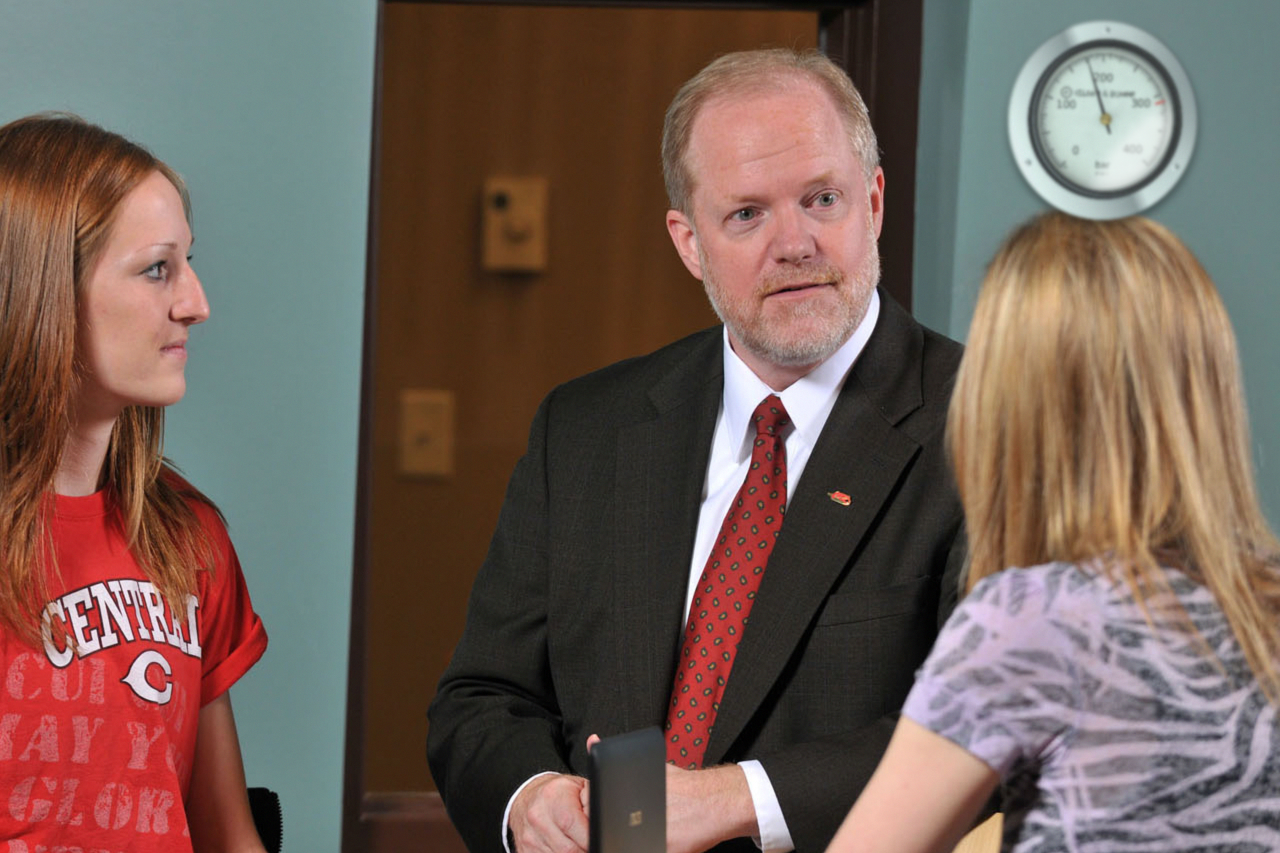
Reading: 175 bar
